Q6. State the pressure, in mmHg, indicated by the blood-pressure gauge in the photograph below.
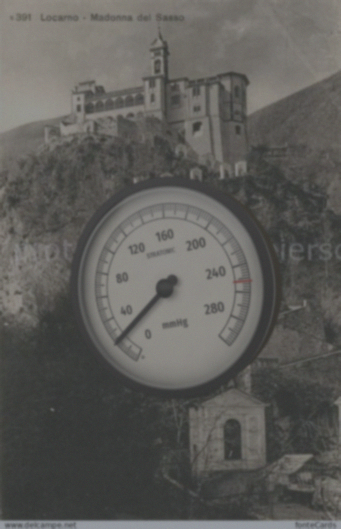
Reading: 20 mmHg
